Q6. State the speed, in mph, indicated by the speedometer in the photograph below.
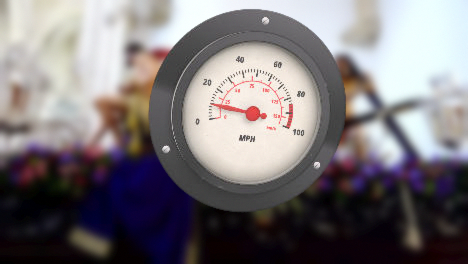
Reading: 10 mph
